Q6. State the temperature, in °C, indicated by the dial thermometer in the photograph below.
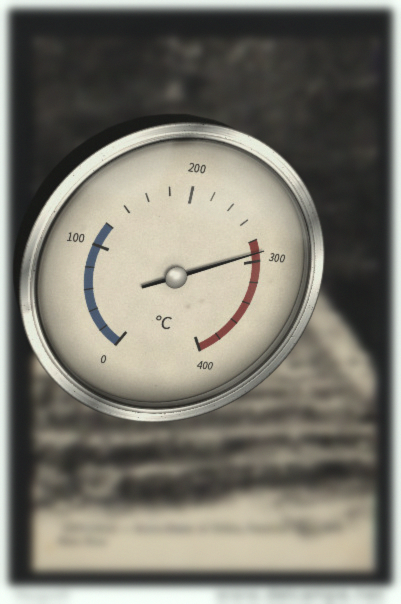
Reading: 290 °C
